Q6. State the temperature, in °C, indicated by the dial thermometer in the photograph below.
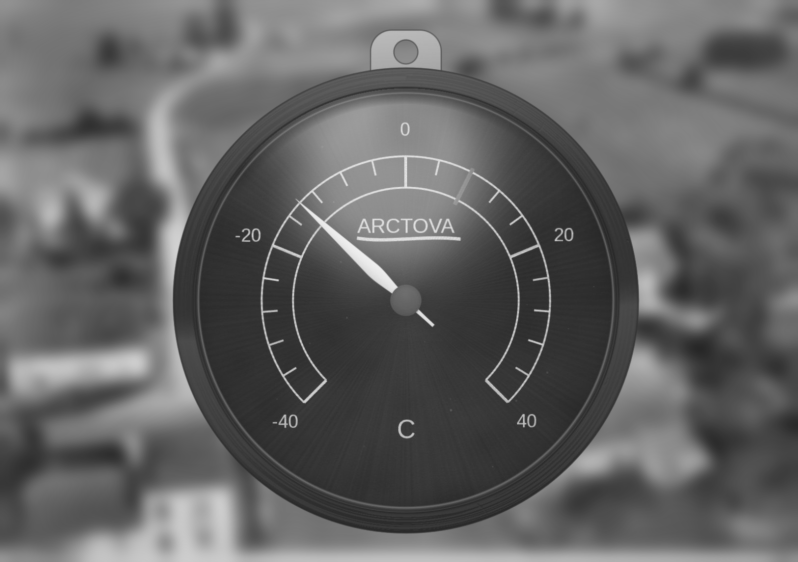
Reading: -14 °C
